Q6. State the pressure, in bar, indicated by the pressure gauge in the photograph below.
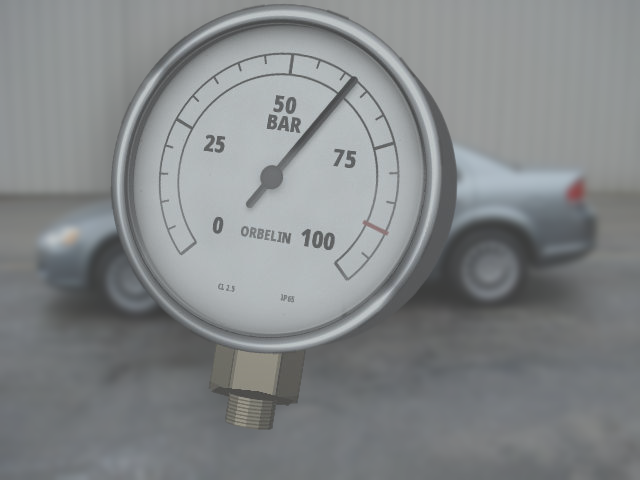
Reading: 62.5 bar
